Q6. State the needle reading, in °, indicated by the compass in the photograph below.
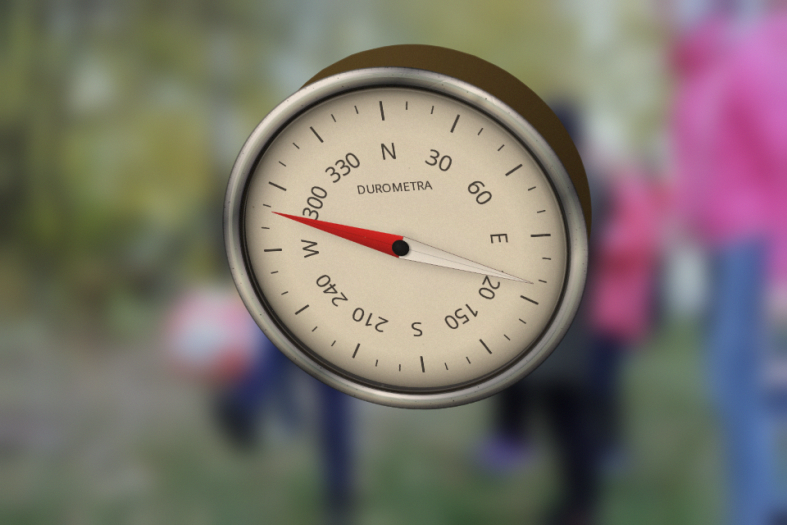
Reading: 290 °
